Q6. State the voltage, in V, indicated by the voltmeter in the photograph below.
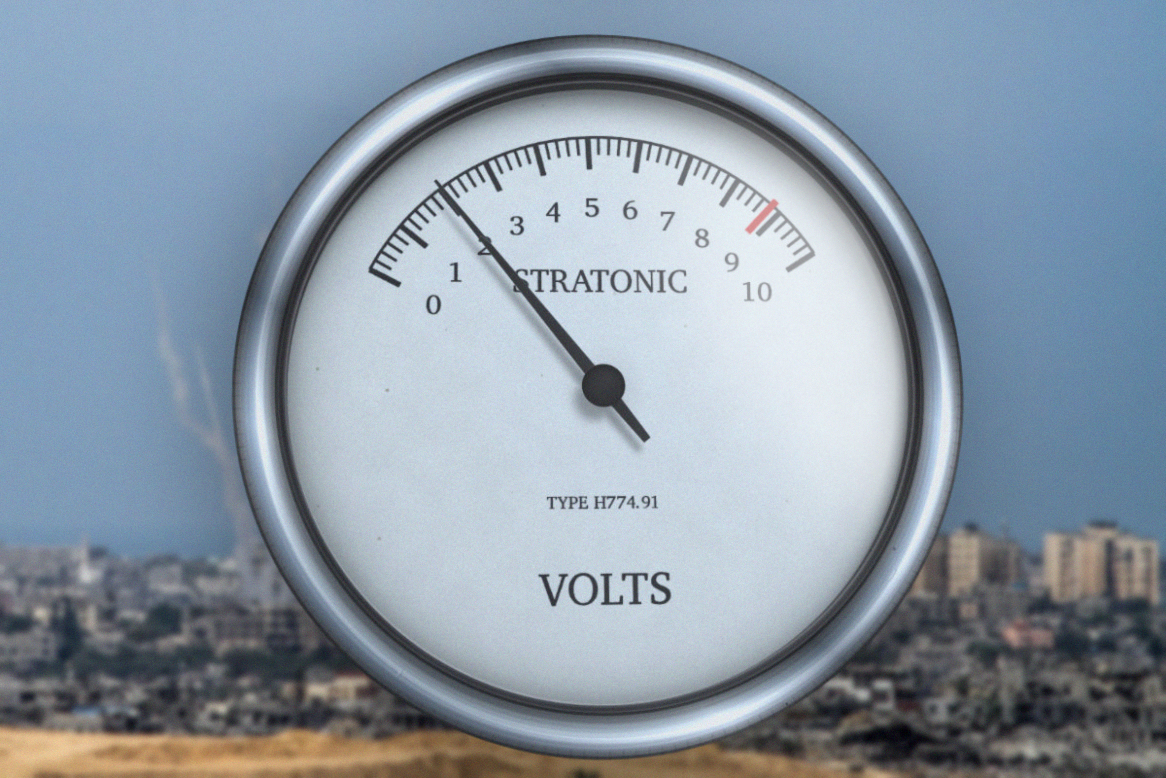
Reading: 2 V
